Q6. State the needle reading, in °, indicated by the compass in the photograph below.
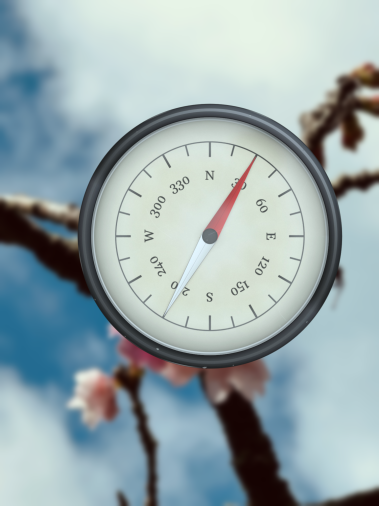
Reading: 30 °
